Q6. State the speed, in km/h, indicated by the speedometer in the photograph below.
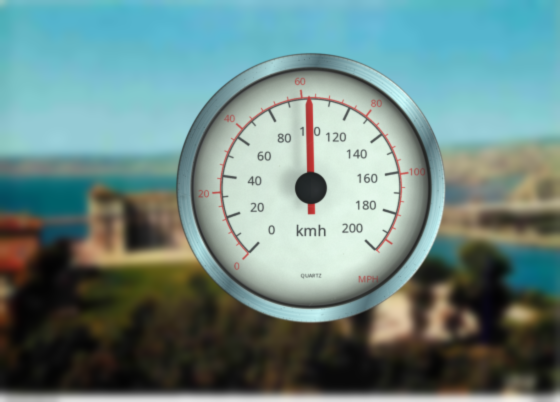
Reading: 100 km/h
